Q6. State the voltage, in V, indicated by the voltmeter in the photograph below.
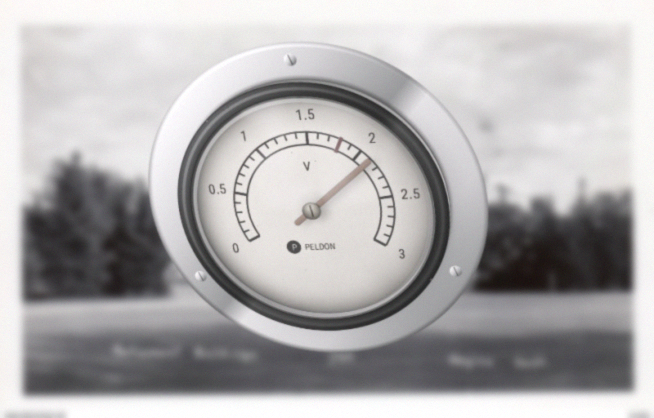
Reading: 2.1 V
